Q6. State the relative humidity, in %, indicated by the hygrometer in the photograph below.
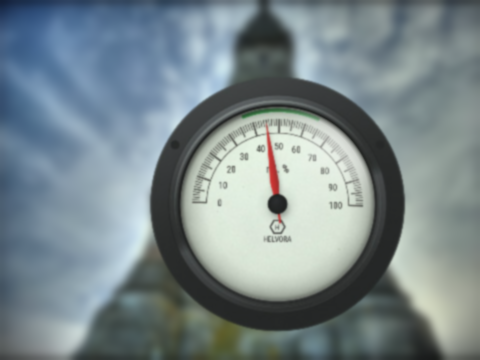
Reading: 45 %
